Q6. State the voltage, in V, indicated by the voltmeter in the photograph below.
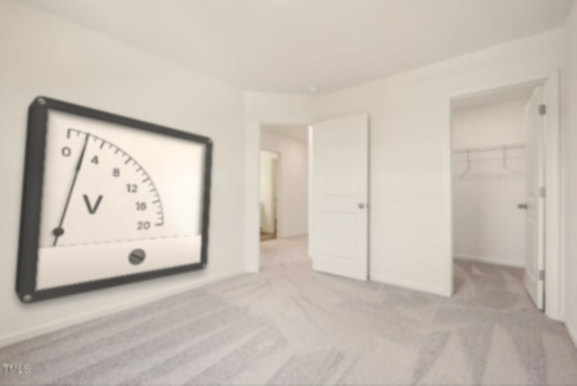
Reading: 2 V
